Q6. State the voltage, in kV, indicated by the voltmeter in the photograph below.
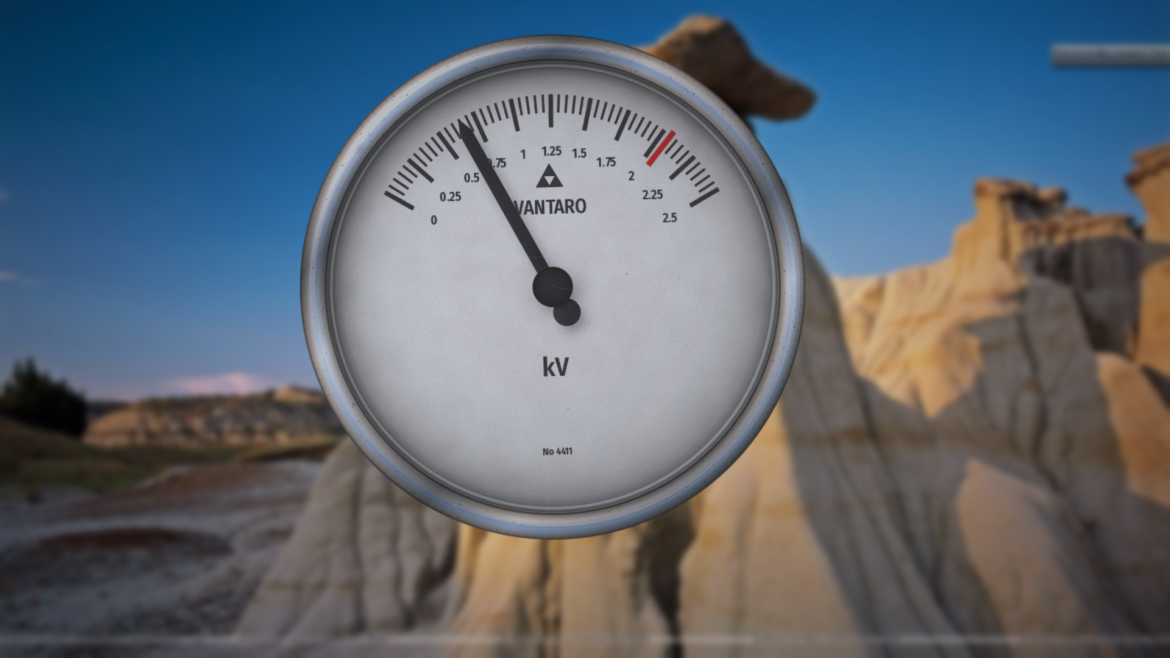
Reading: 0.65 kV
